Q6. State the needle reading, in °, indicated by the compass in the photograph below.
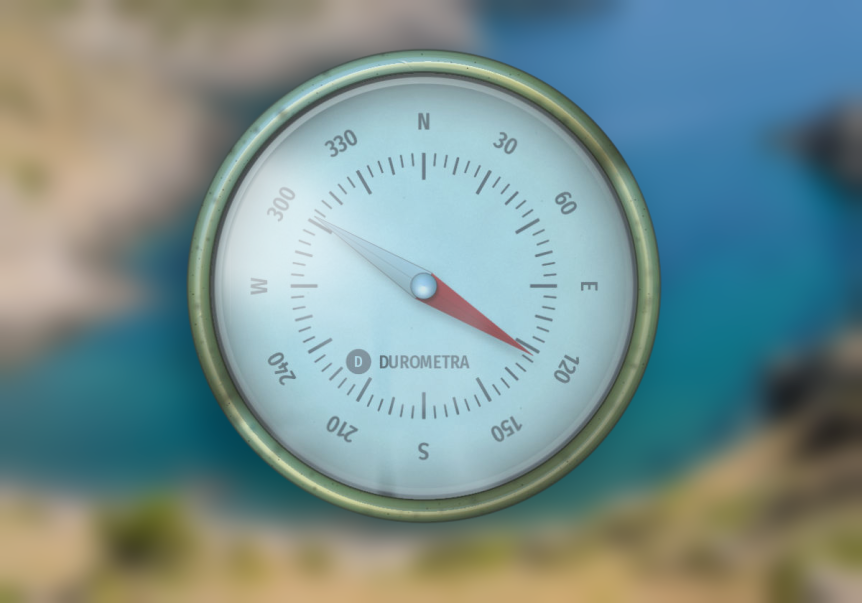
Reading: 122.5 °
